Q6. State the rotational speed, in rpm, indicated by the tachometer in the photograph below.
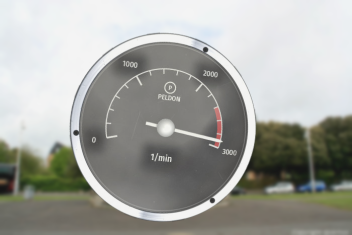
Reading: 2900 rpm
